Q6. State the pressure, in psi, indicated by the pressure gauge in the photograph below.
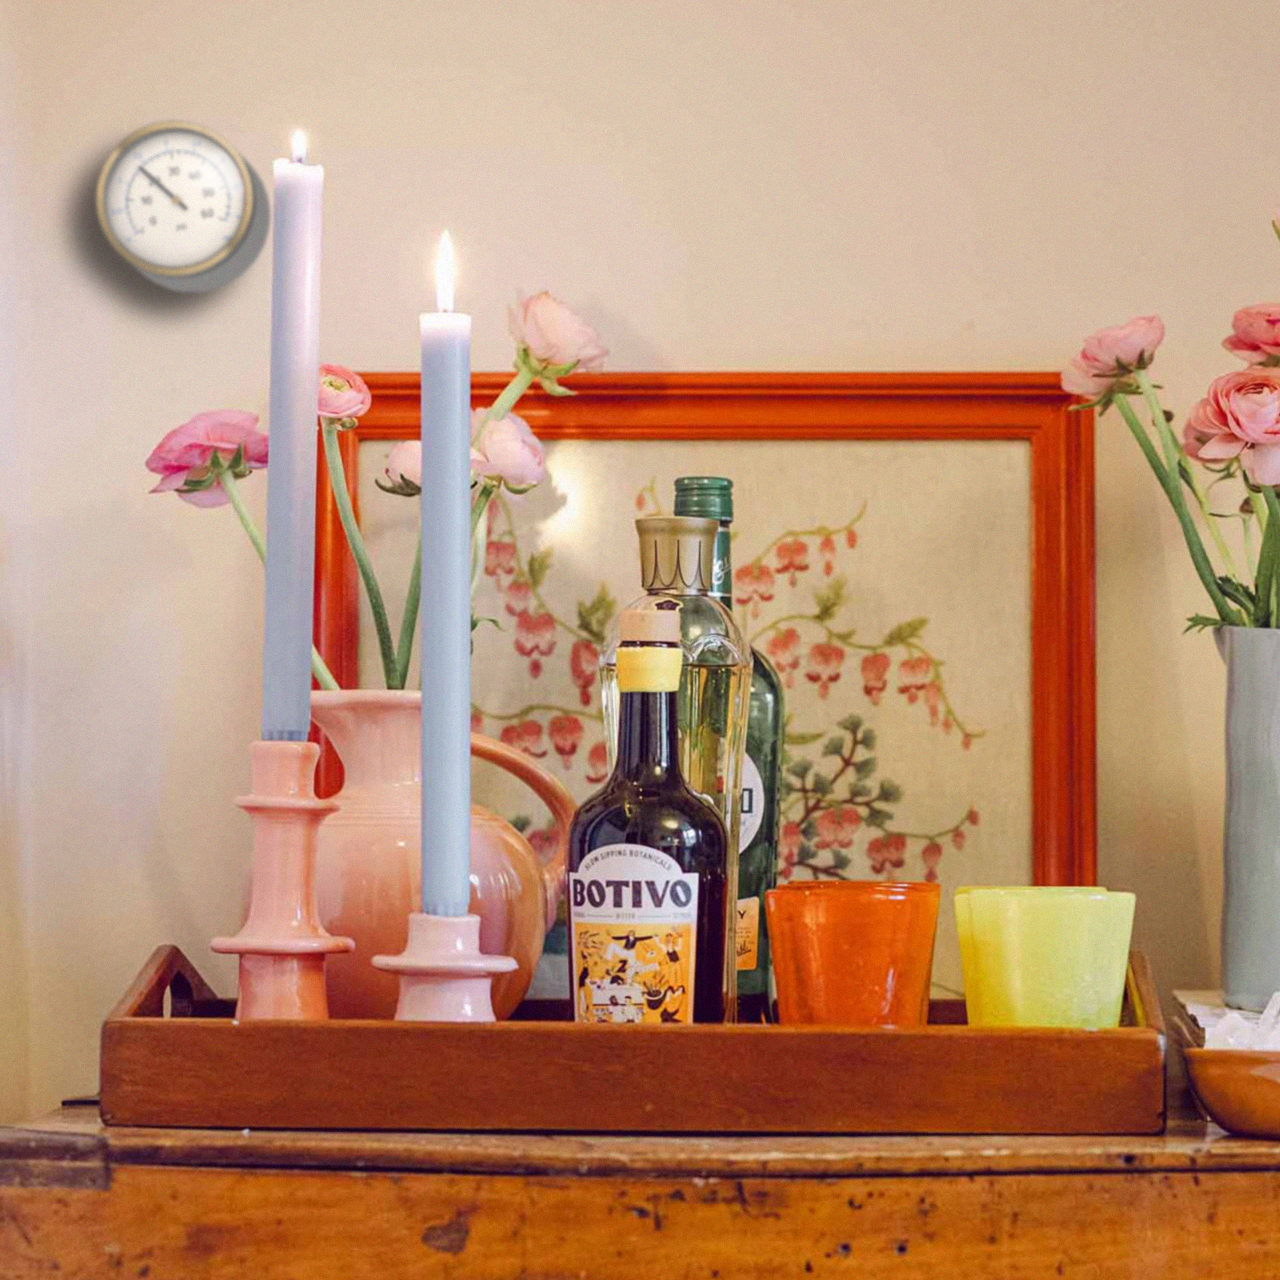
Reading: 20 psi
